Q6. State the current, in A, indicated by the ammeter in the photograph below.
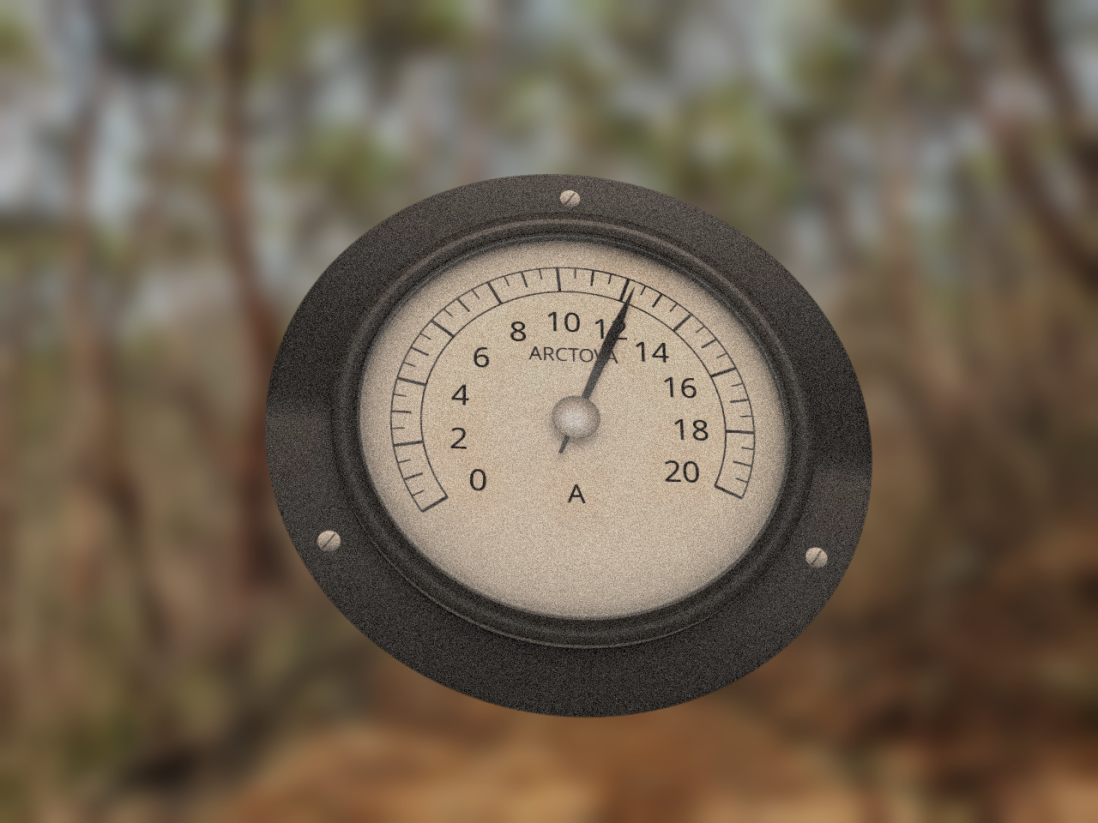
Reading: 12.25 A
